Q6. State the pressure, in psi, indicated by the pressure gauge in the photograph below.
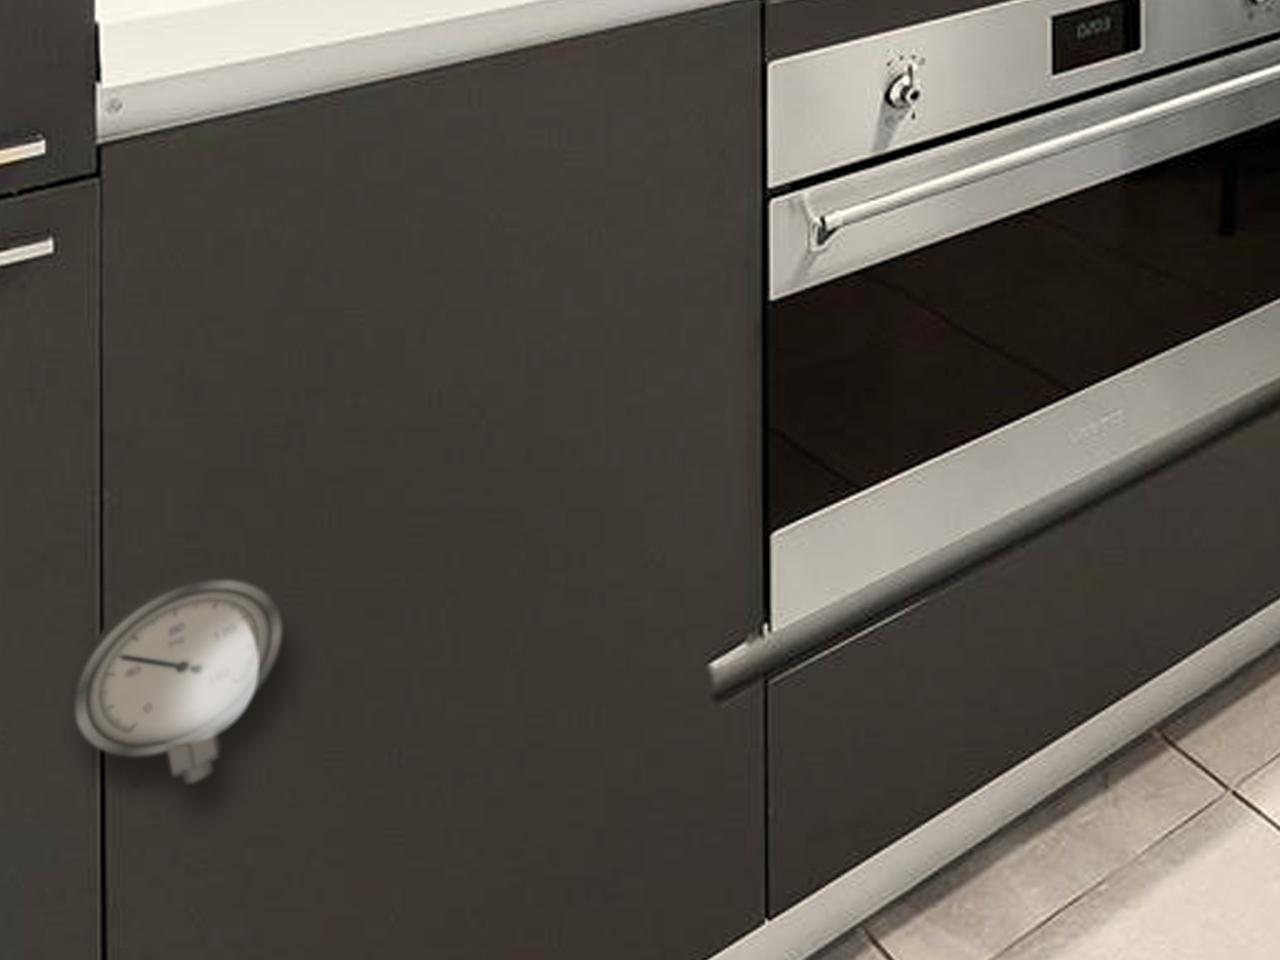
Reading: 50 psi
